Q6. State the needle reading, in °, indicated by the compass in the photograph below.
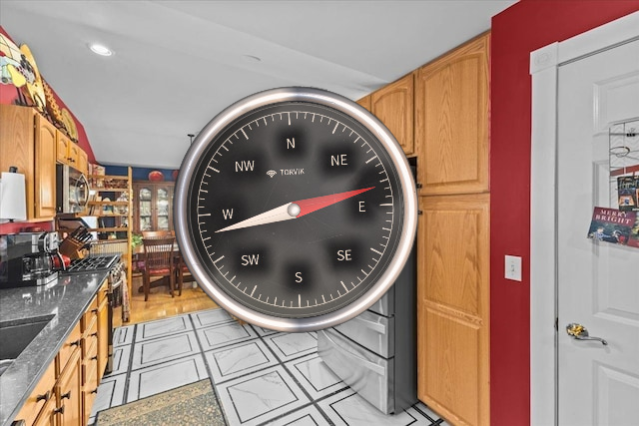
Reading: 77.5 °
